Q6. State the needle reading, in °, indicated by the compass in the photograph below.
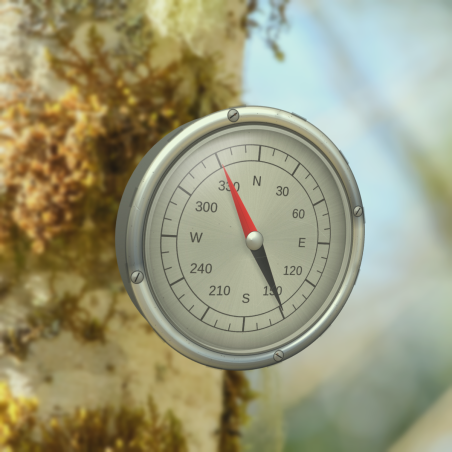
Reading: 330 °
